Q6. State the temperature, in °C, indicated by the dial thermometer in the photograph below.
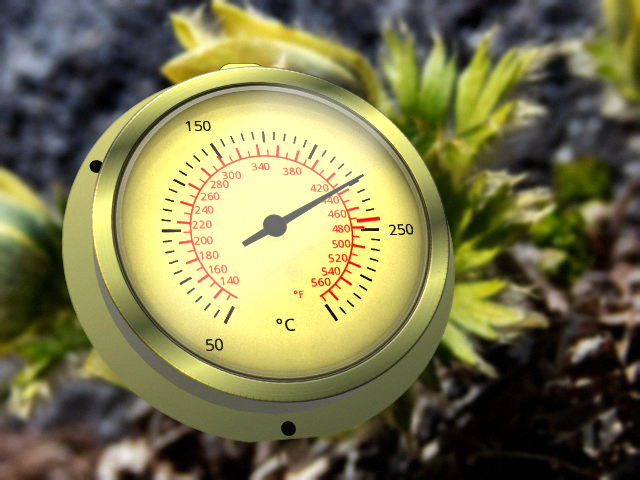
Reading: 225 °C
